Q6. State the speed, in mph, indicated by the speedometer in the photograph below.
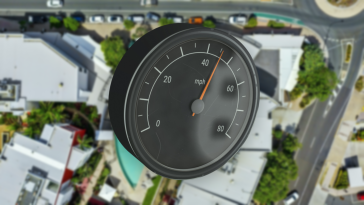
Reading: 45 mph
